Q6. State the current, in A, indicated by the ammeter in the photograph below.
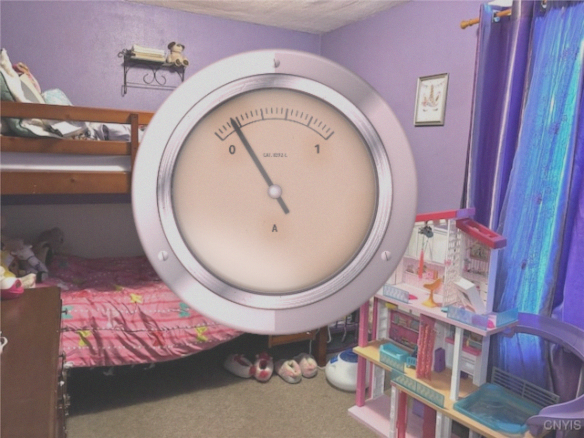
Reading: 0.16 A
